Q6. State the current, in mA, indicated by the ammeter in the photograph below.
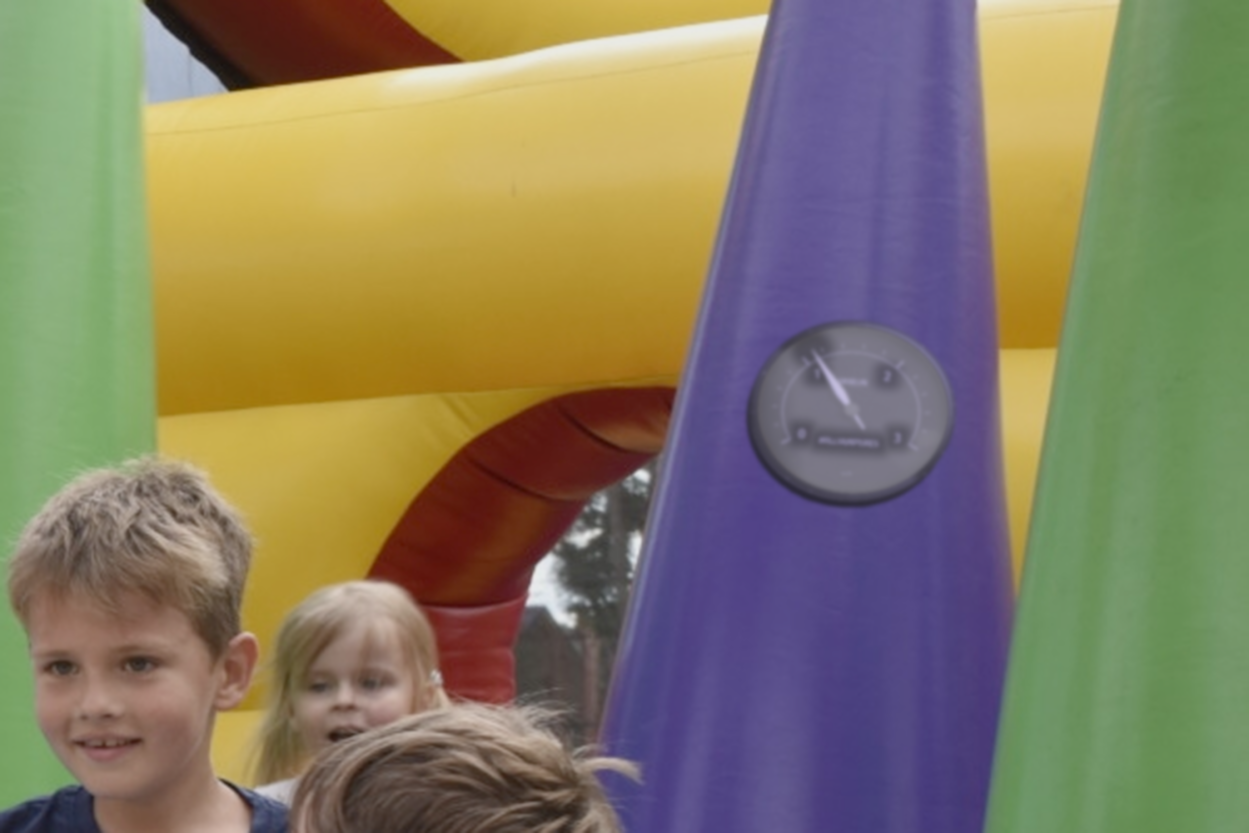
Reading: 1.1 mA
